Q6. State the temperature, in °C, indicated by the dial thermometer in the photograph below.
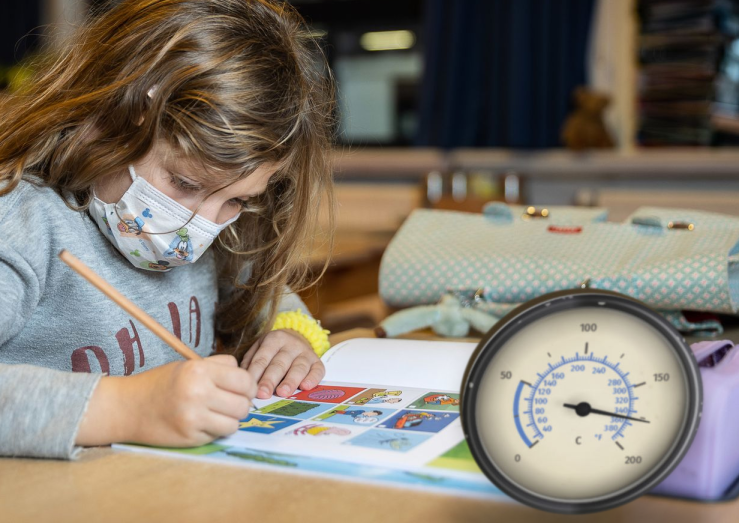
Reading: 175 °C
